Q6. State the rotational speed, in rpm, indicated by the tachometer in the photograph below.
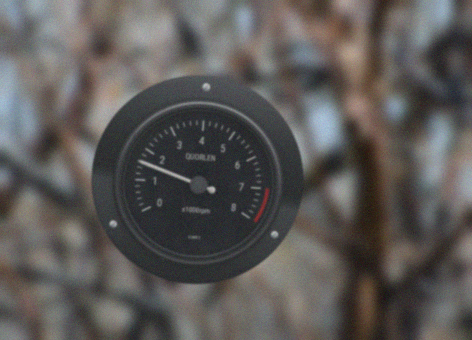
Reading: 1600 rpm
